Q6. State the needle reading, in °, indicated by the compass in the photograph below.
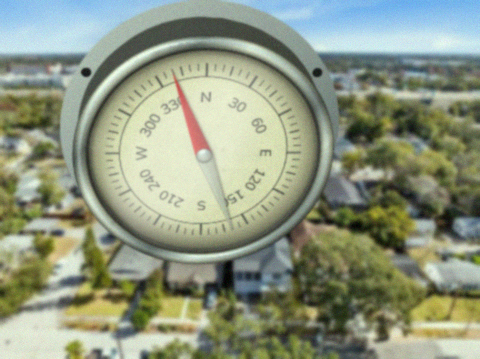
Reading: 340 °
